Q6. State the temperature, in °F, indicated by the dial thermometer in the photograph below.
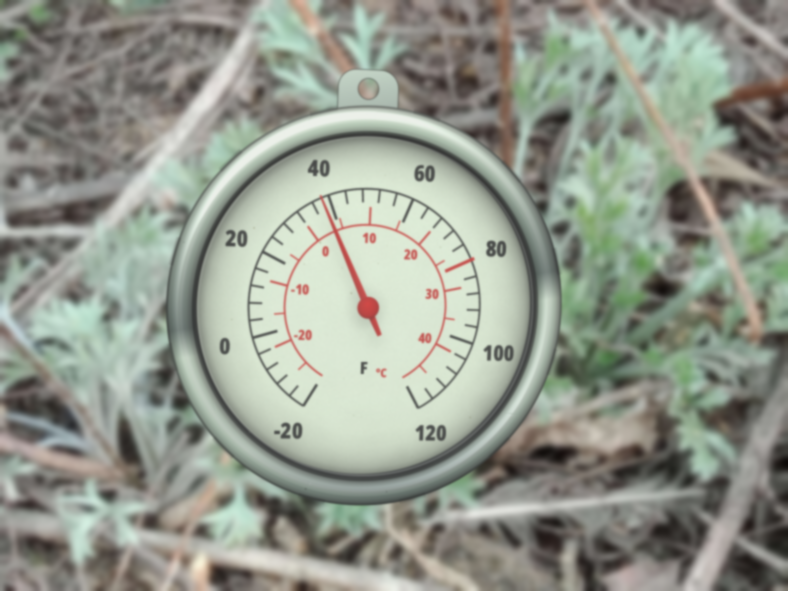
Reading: 38 °F
